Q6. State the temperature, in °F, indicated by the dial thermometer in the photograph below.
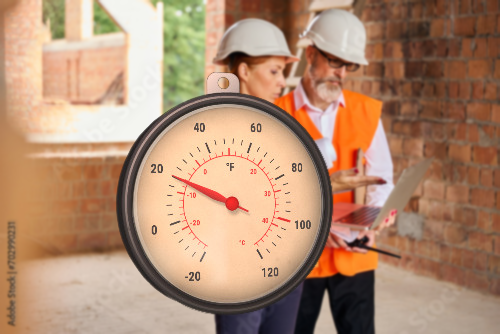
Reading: 20 °F
